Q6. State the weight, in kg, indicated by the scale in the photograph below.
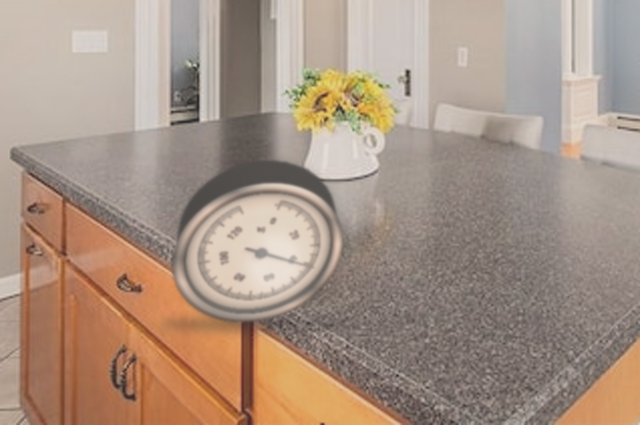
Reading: 40 kg
